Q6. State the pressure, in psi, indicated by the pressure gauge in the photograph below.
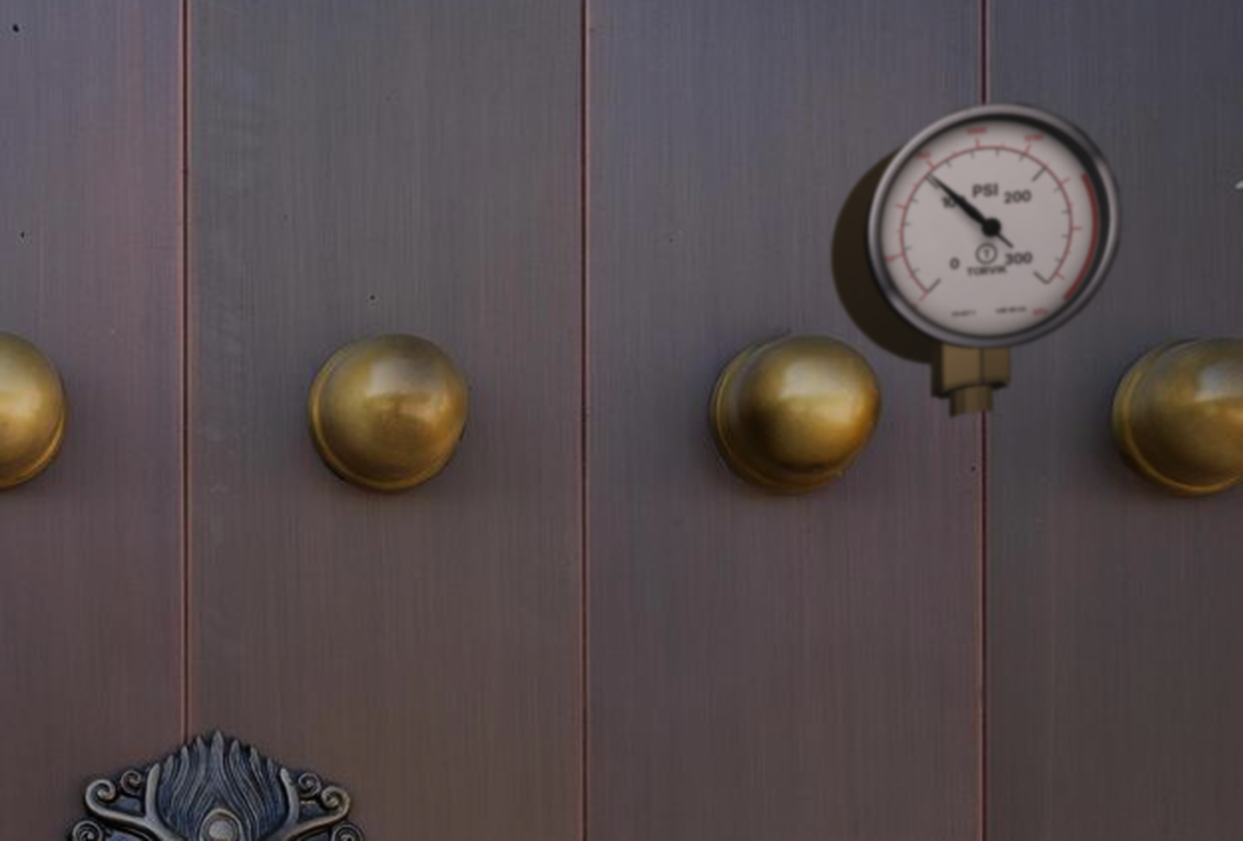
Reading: 100 psi
